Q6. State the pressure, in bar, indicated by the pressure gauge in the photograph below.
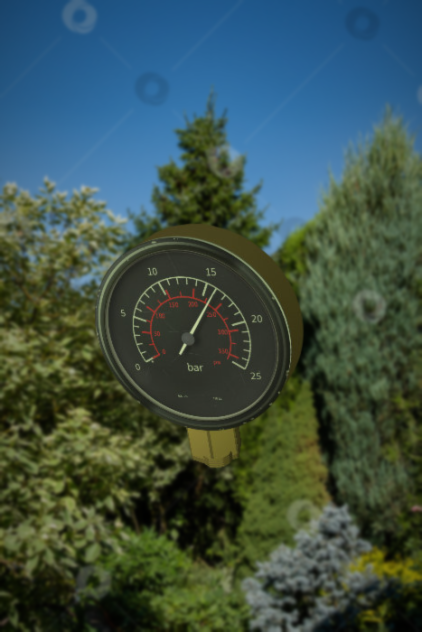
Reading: 16 bar
